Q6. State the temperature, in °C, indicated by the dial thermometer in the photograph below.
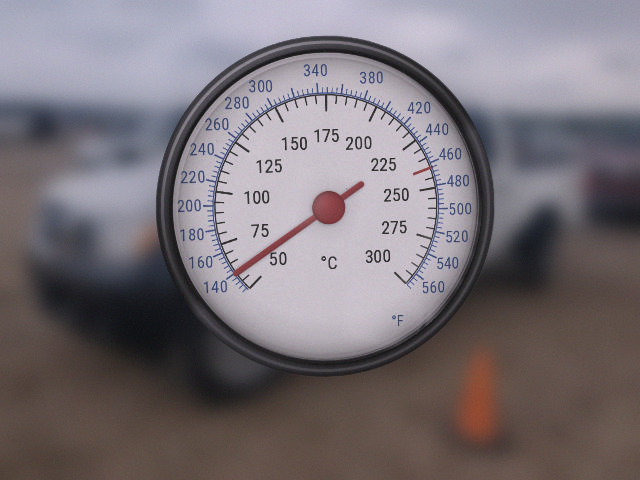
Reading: 60 °C
